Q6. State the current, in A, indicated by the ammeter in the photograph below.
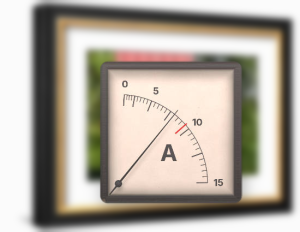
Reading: 8 A
